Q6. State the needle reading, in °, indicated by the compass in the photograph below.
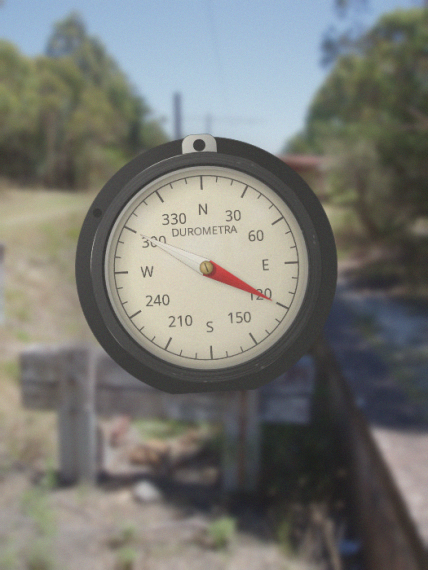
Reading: 120 °
